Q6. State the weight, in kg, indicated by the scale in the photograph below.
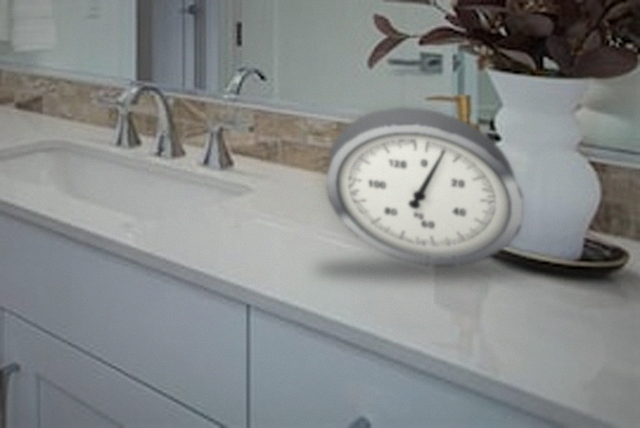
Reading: 5 kg
